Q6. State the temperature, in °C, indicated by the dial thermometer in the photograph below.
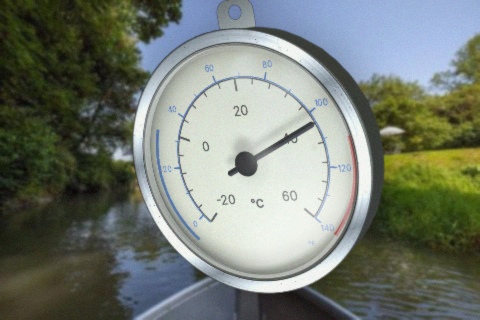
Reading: 40 °C
